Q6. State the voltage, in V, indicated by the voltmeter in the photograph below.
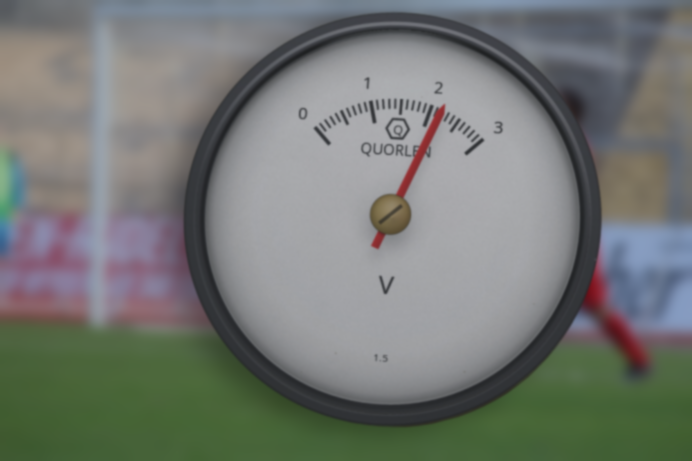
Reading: 2.2 V
